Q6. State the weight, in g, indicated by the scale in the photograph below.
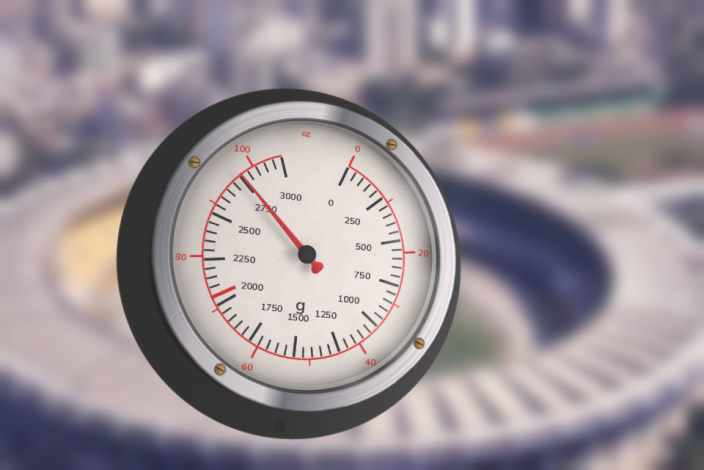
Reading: 2750 g
